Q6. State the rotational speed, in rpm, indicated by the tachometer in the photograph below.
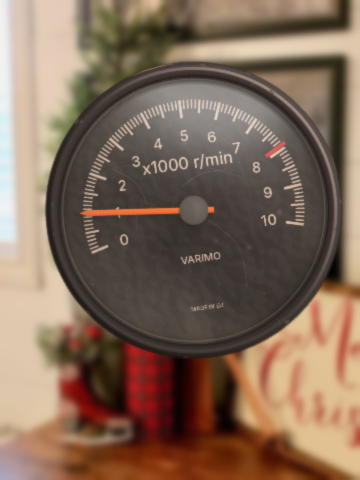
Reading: 1000 rpm
